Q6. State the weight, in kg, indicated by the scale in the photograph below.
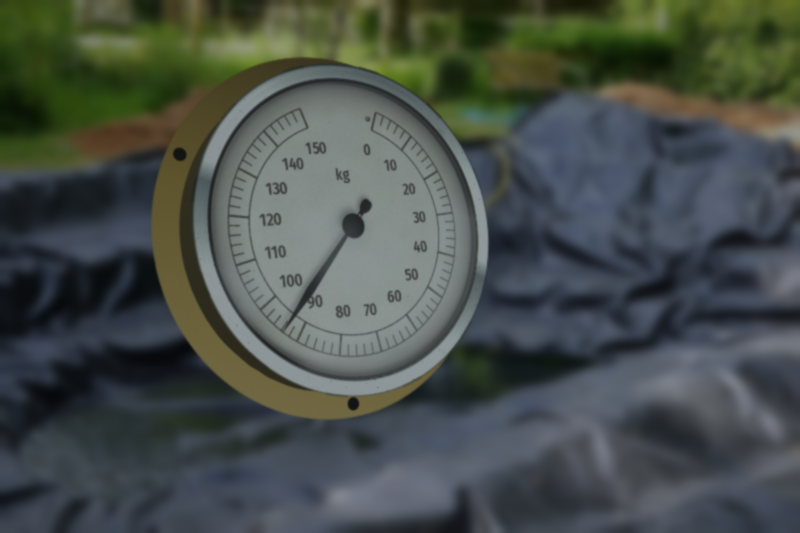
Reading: 94 kg
